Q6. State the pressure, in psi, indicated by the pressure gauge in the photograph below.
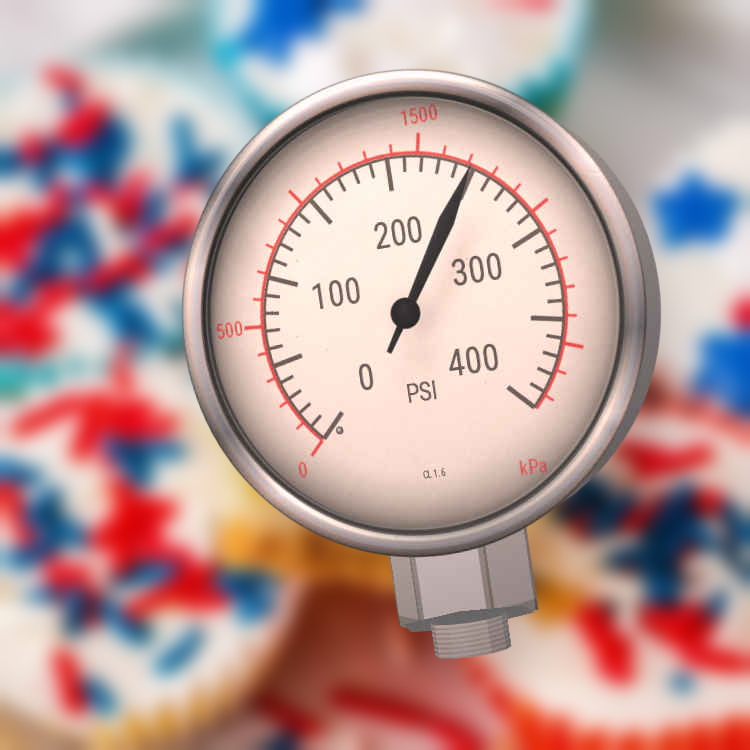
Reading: 250 psi
